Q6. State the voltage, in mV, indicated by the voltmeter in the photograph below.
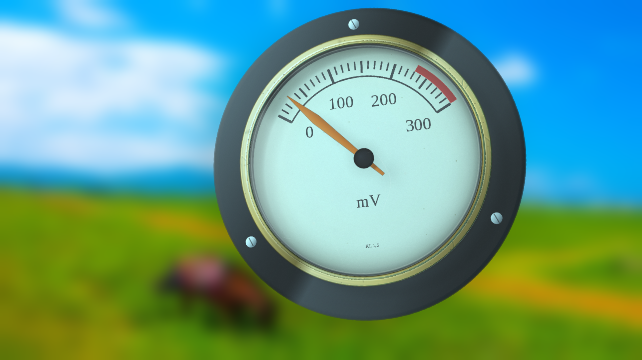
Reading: 30 mV
